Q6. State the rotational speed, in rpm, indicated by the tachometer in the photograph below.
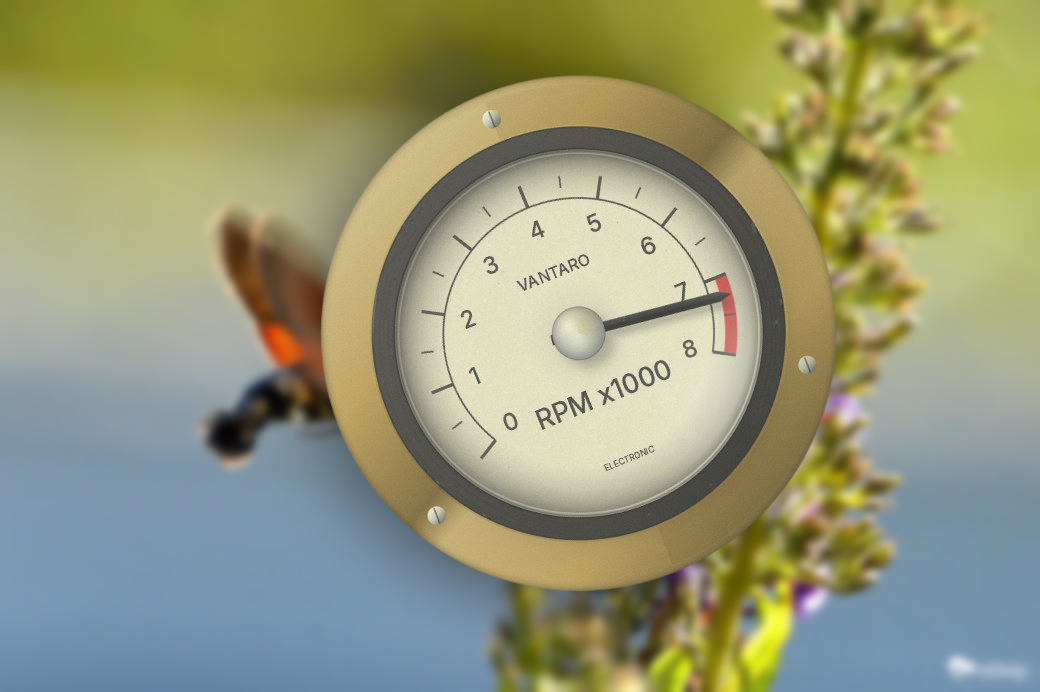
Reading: 7250 rpm
